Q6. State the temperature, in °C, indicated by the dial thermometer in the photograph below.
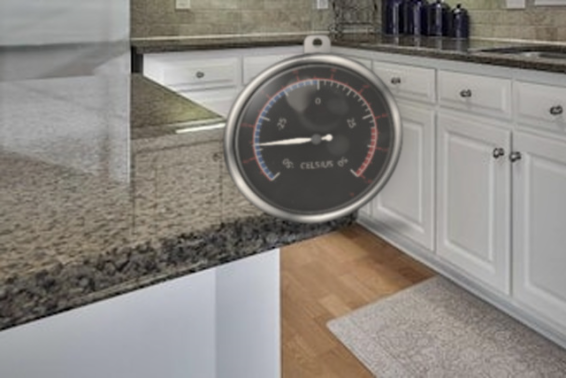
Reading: -35 °C
